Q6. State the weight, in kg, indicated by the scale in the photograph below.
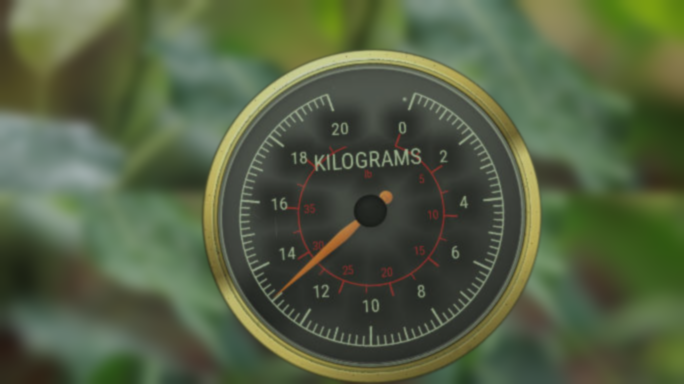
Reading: 13 kg
